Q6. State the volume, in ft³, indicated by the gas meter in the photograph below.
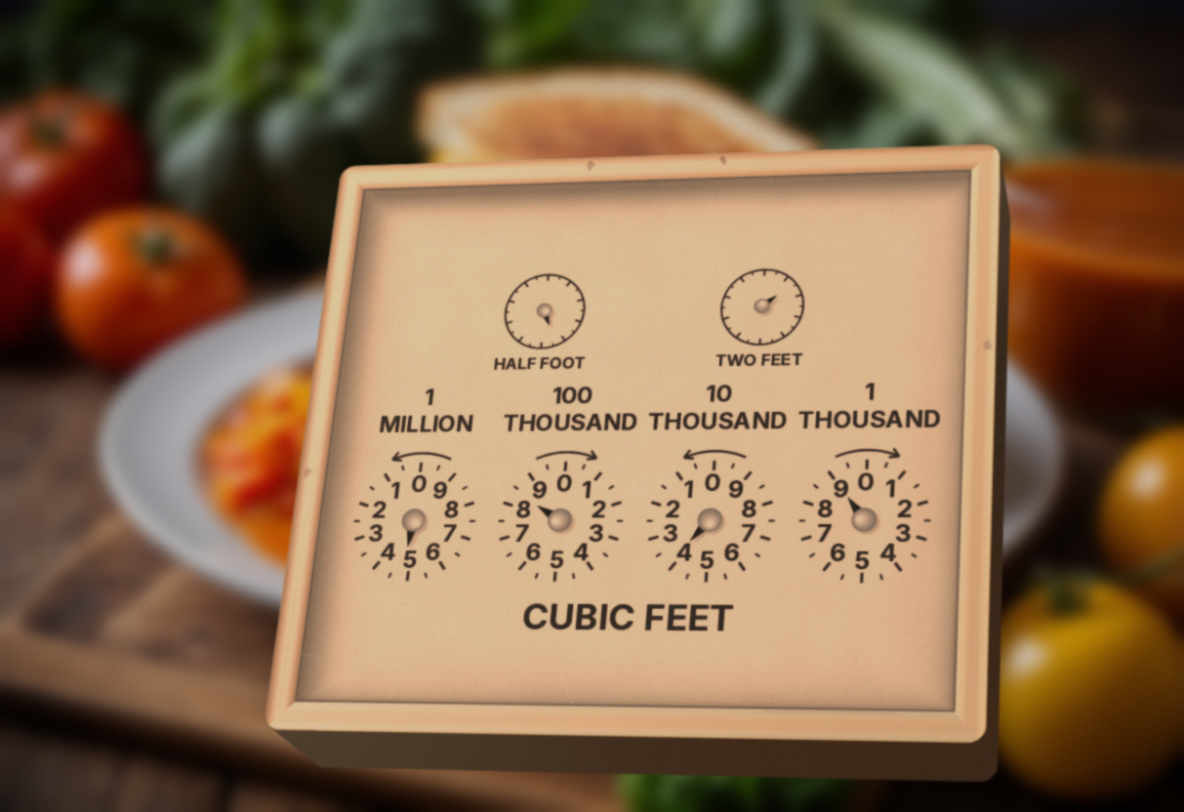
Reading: 483900 ft³
